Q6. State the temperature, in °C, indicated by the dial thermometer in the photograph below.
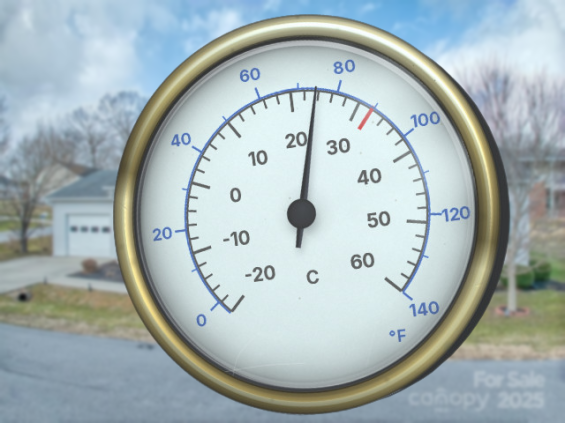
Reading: 24 °C
